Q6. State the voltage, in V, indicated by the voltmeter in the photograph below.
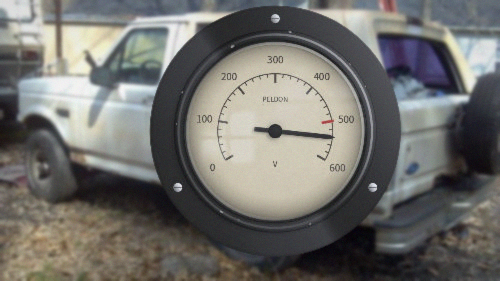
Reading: 540 V
